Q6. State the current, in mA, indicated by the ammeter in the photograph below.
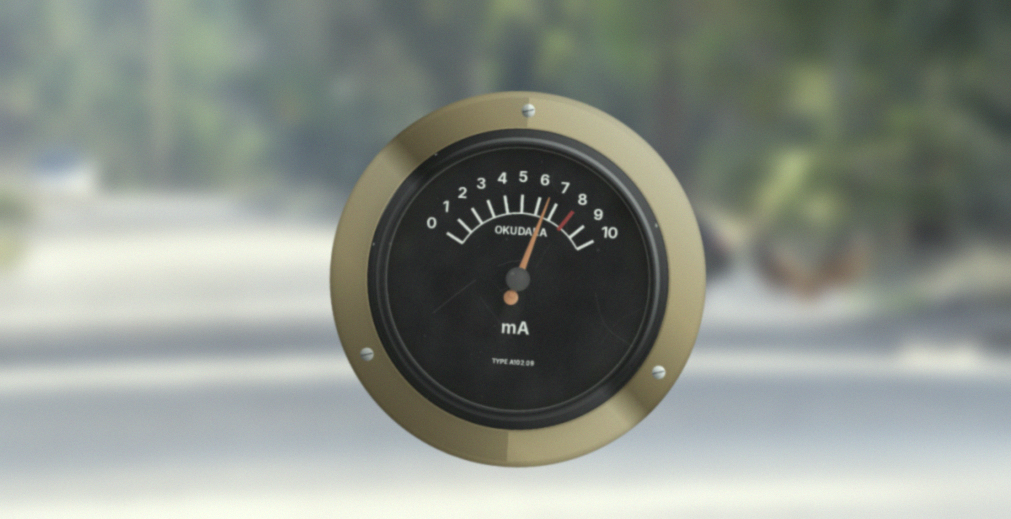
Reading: 6.5 mA
